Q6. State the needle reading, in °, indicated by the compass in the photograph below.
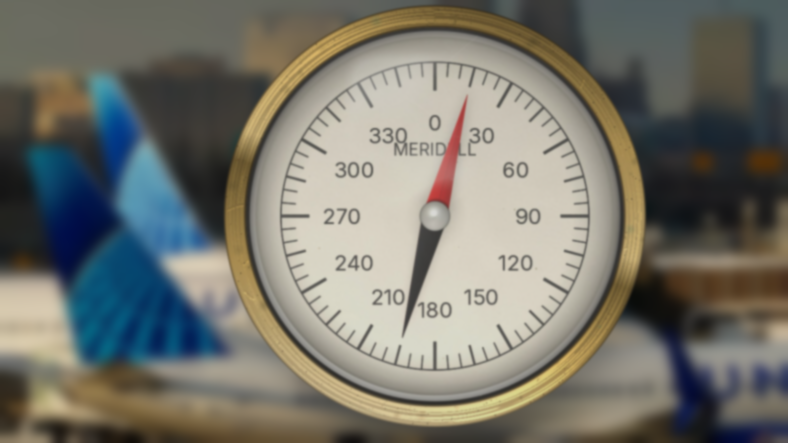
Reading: 15 °
